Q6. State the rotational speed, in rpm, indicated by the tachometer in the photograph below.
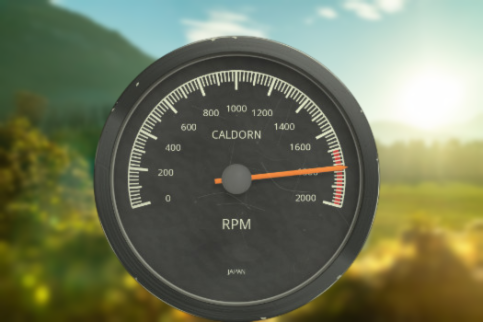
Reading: 1800 rpm
